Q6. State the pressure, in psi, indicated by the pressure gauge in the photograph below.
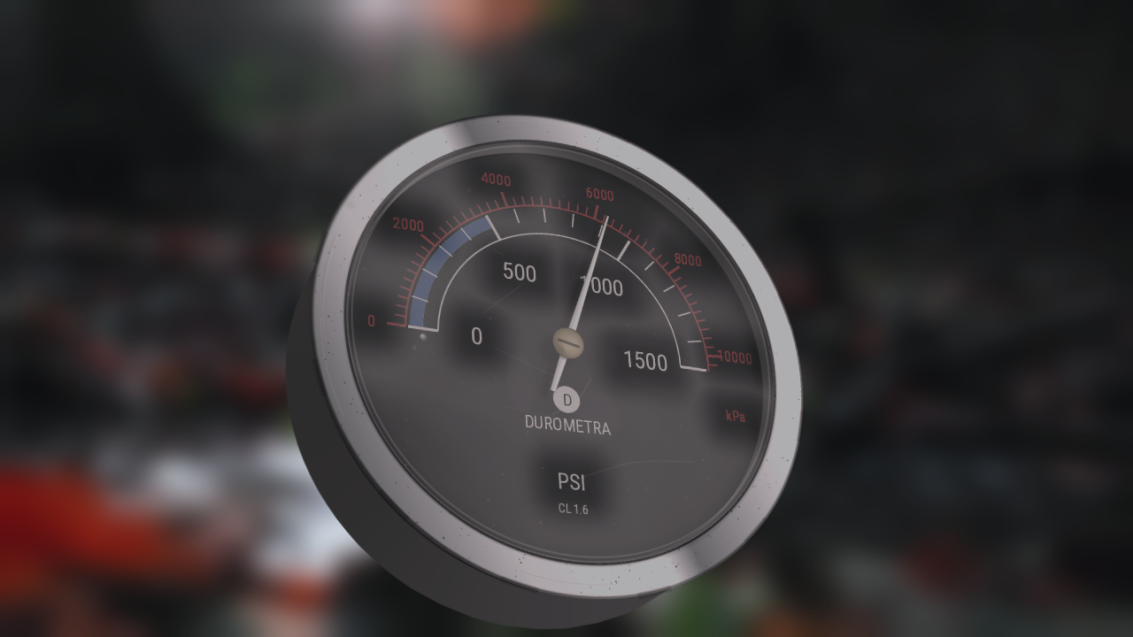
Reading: 900 psi
